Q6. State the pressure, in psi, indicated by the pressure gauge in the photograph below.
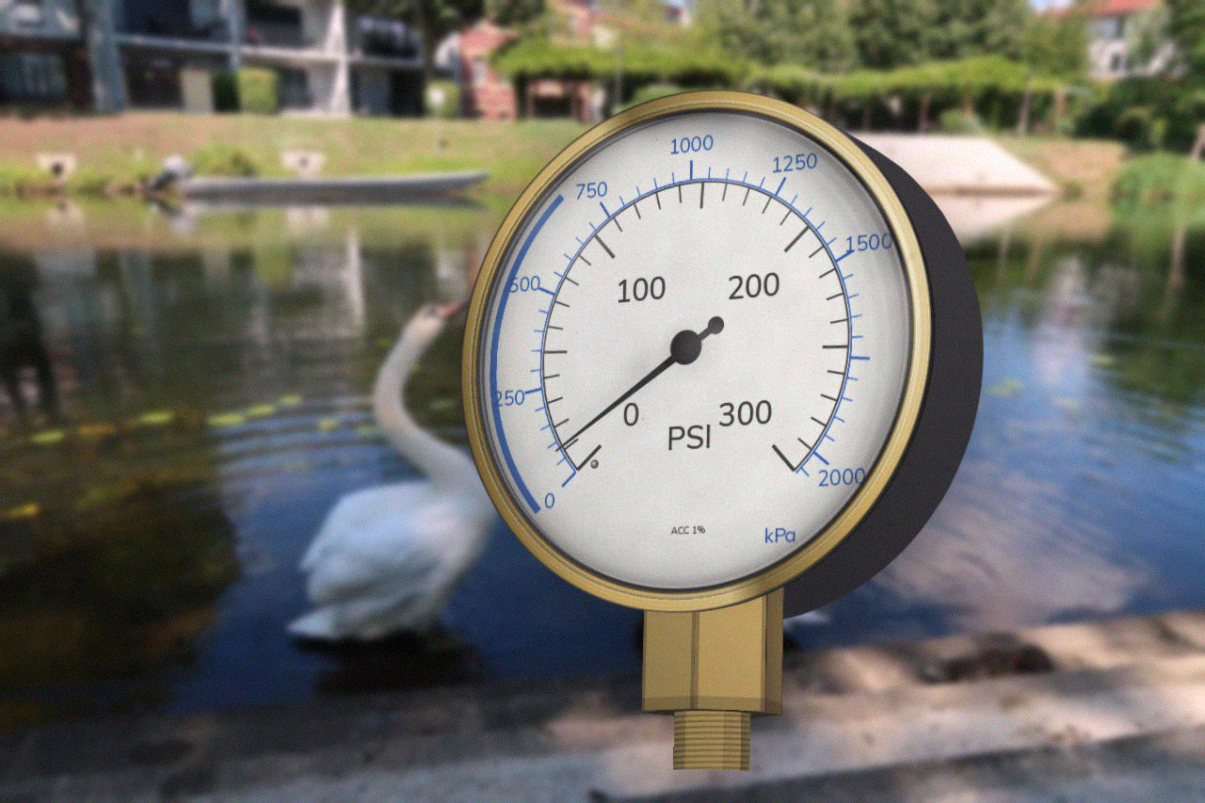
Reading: 10 psi
